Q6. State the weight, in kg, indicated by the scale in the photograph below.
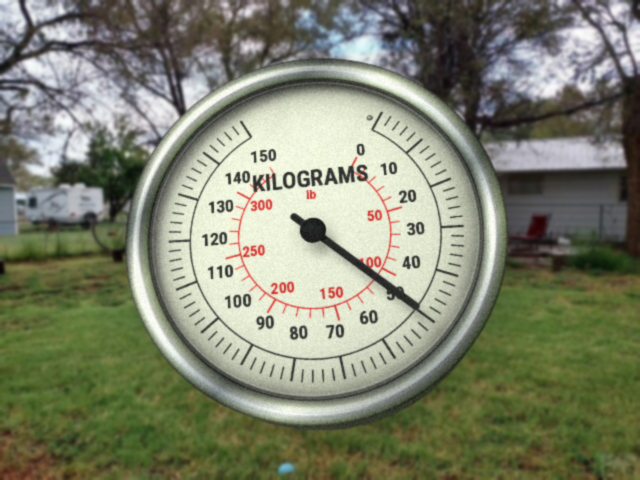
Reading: 50 kg
